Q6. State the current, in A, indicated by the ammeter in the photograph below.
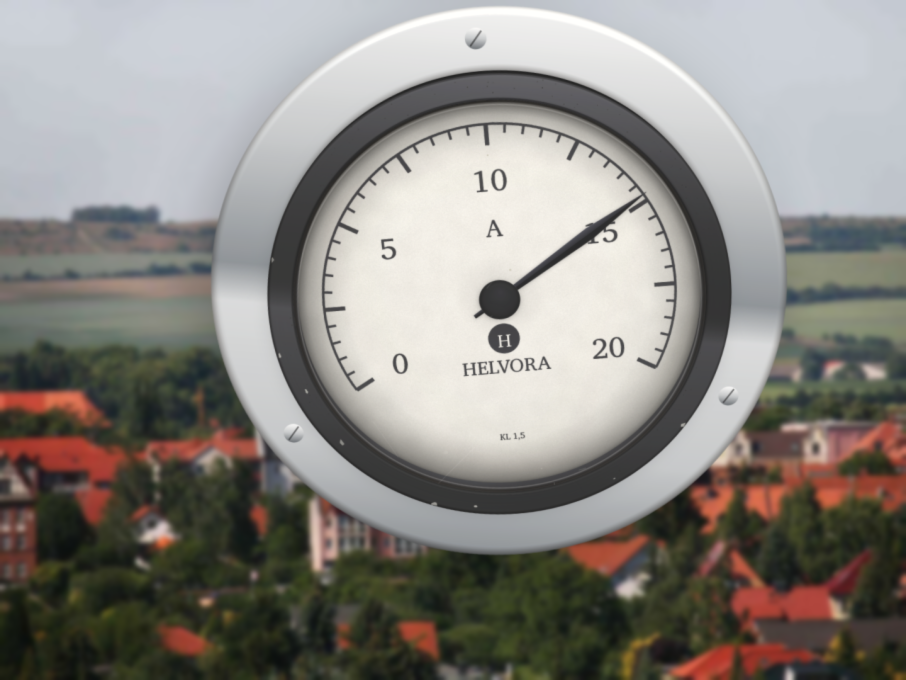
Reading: 14.75 A
